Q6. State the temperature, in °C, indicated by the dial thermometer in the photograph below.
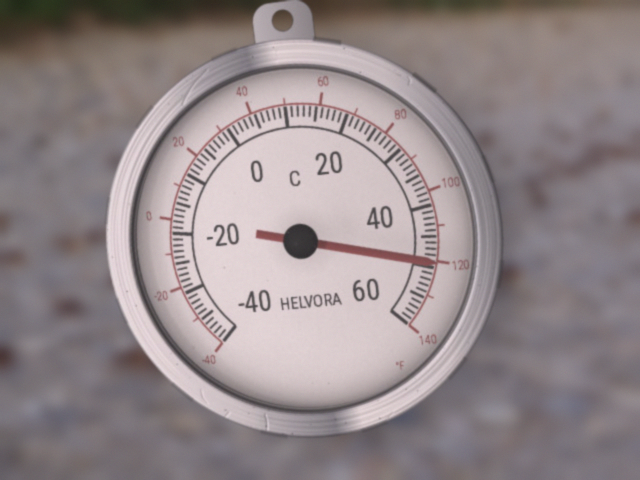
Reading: 49 °C
